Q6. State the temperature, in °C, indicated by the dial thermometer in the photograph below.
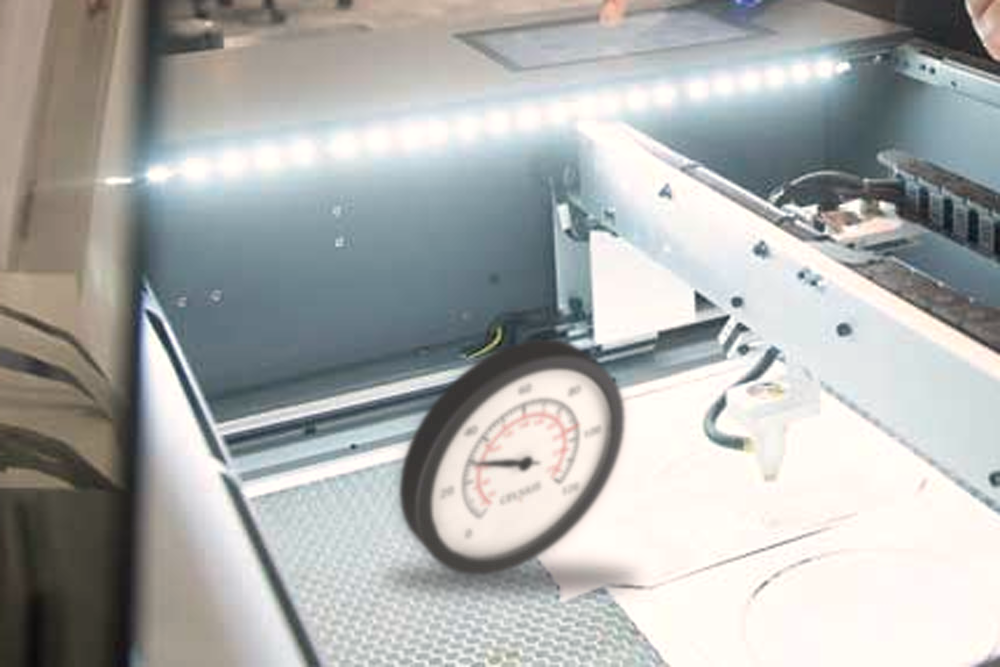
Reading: 30 °C
